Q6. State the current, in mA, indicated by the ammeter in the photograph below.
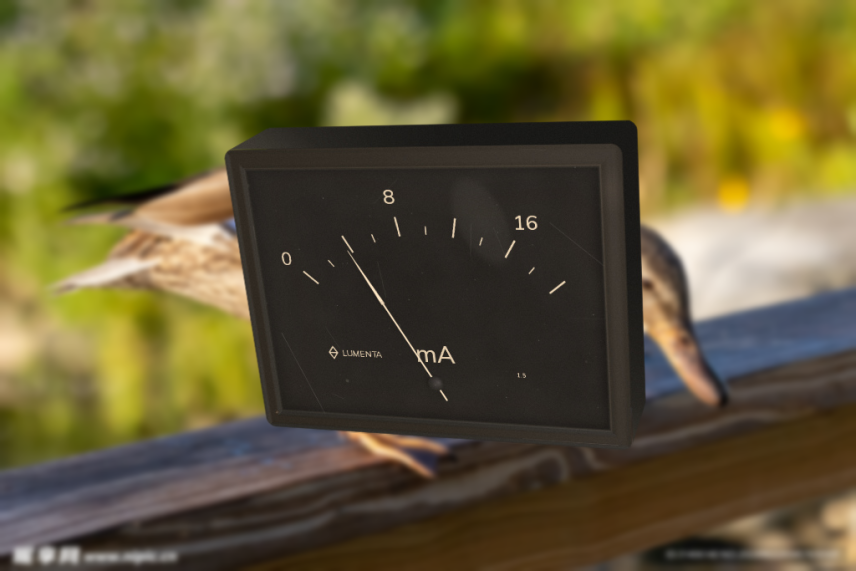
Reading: 4 mA
